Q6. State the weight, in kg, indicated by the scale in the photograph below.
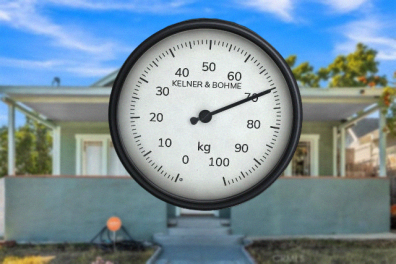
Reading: 70 kg
